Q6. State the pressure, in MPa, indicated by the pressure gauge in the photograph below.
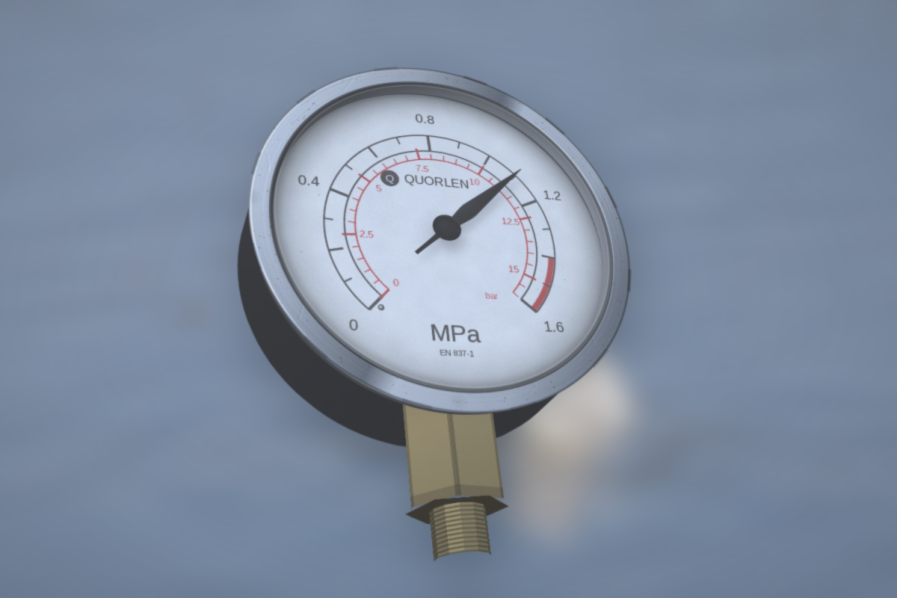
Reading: 1.1 MPa
